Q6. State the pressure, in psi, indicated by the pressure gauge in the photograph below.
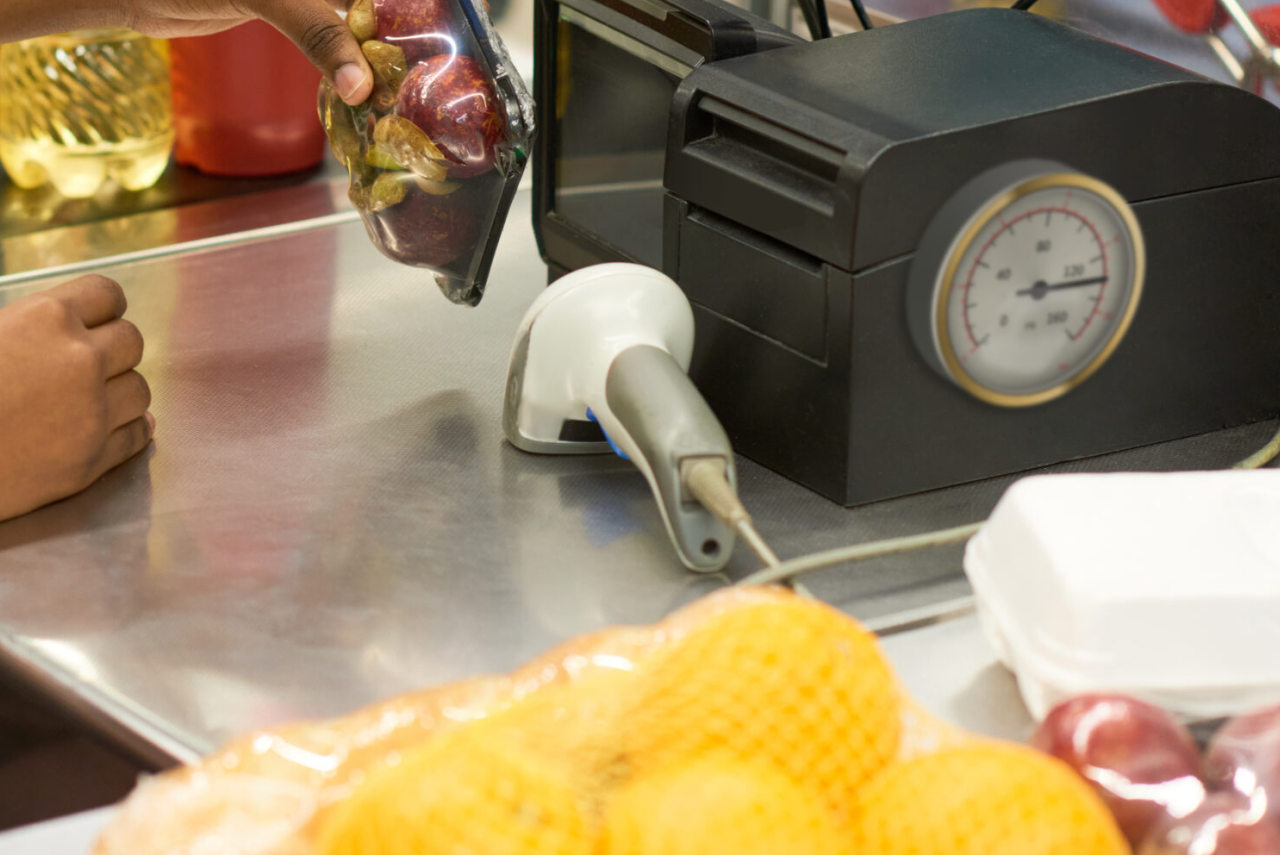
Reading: 130 psi
